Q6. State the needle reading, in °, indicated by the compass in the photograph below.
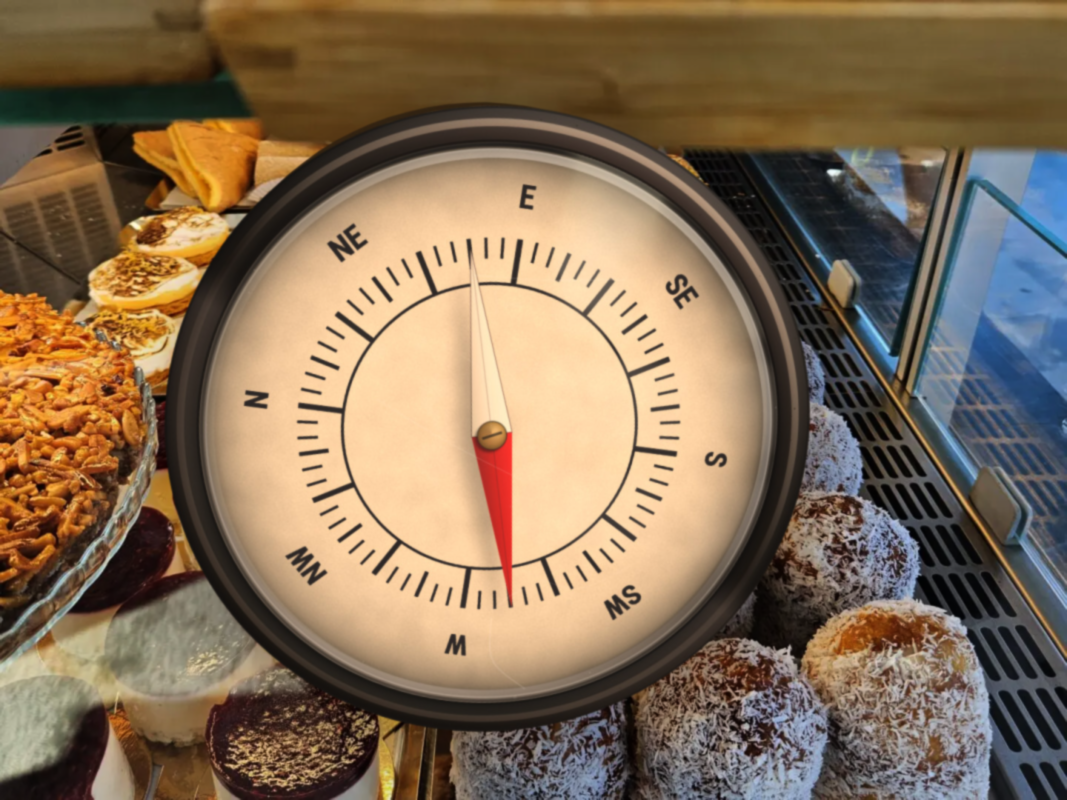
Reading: 255 °
